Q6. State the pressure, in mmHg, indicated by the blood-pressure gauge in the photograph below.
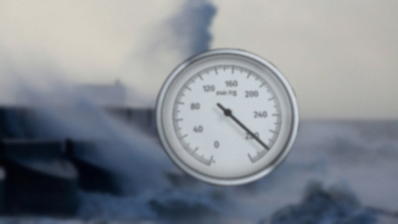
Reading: 280 mmHg
